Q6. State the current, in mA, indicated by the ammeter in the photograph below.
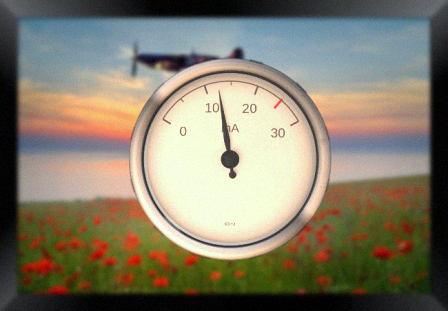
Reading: 12.5 mA
